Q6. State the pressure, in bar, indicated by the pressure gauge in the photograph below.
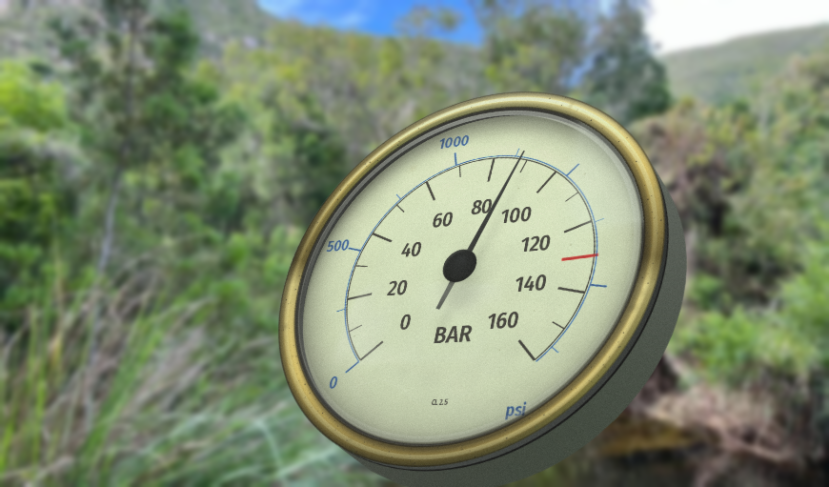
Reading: 90 bar
